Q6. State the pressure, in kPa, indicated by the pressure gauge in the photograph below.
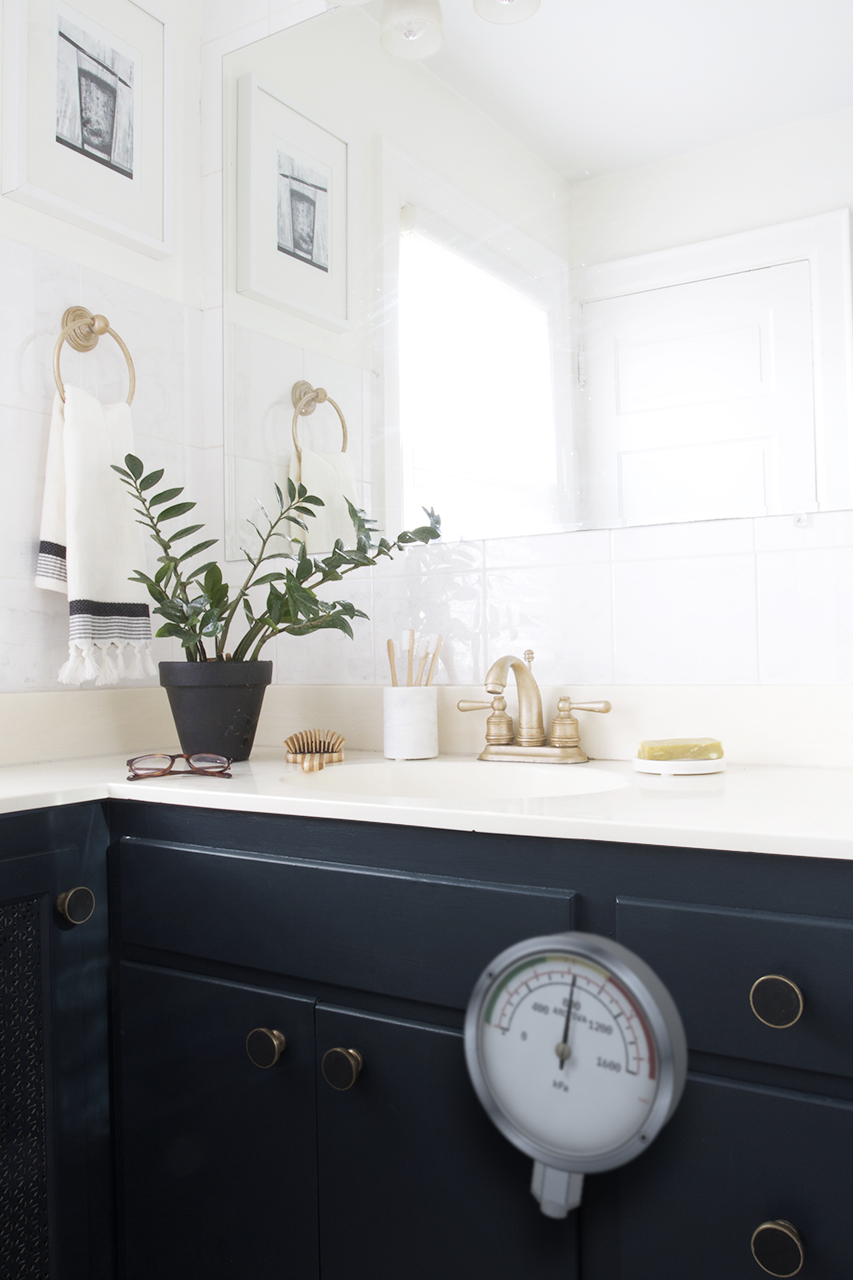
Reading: 800 kPa
